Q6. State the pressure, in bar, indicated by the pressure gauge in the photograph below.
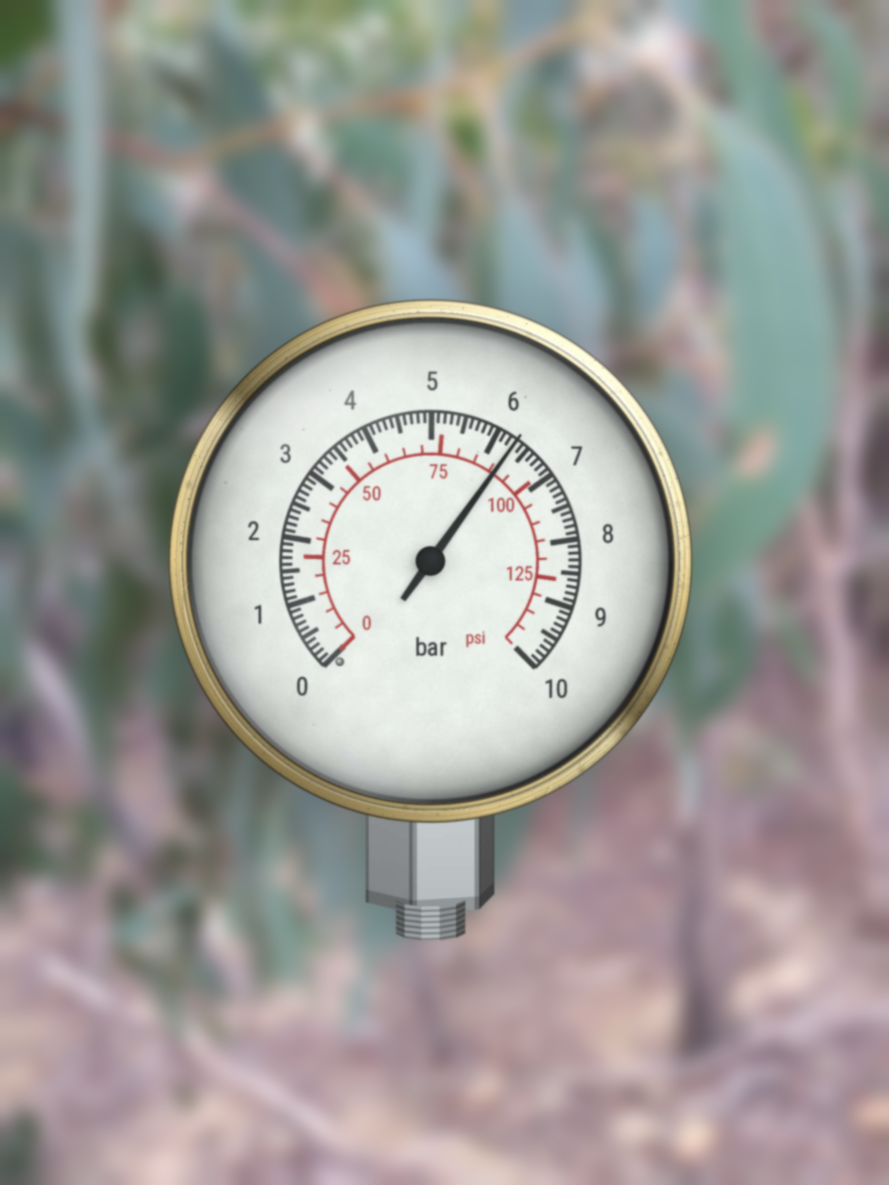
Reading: 6.3 bar
